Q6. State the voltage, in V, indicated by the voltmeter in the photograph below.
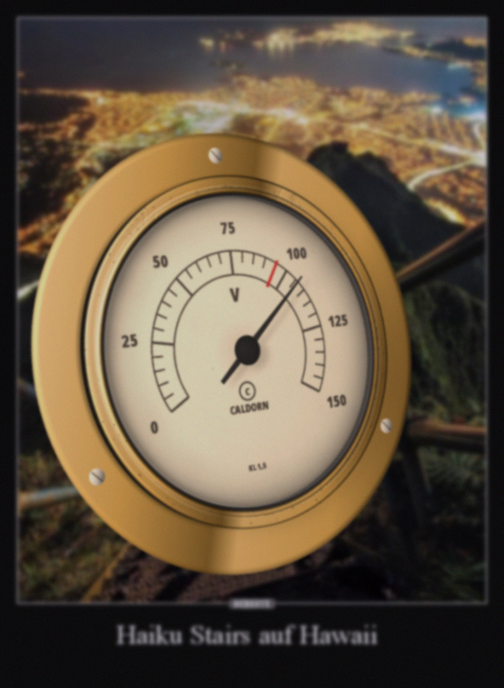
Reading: 105 V
